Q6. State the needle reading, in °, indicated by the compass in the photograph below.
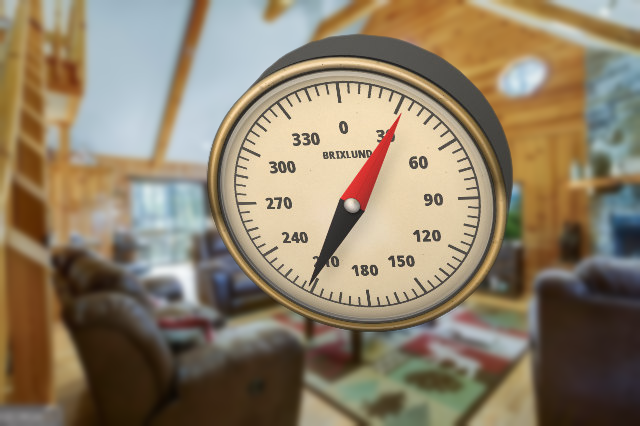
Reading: 32.5 °
